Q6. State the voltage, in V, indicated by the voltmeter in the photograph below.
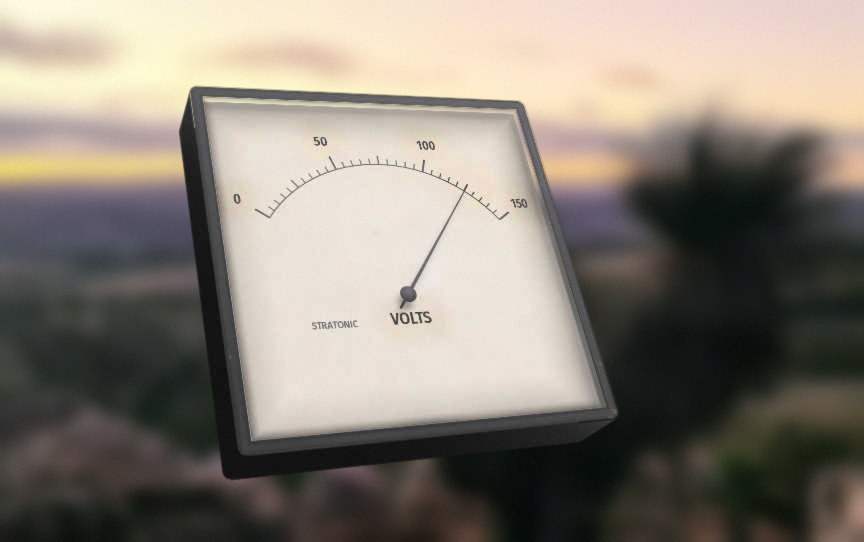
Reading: 125 V
